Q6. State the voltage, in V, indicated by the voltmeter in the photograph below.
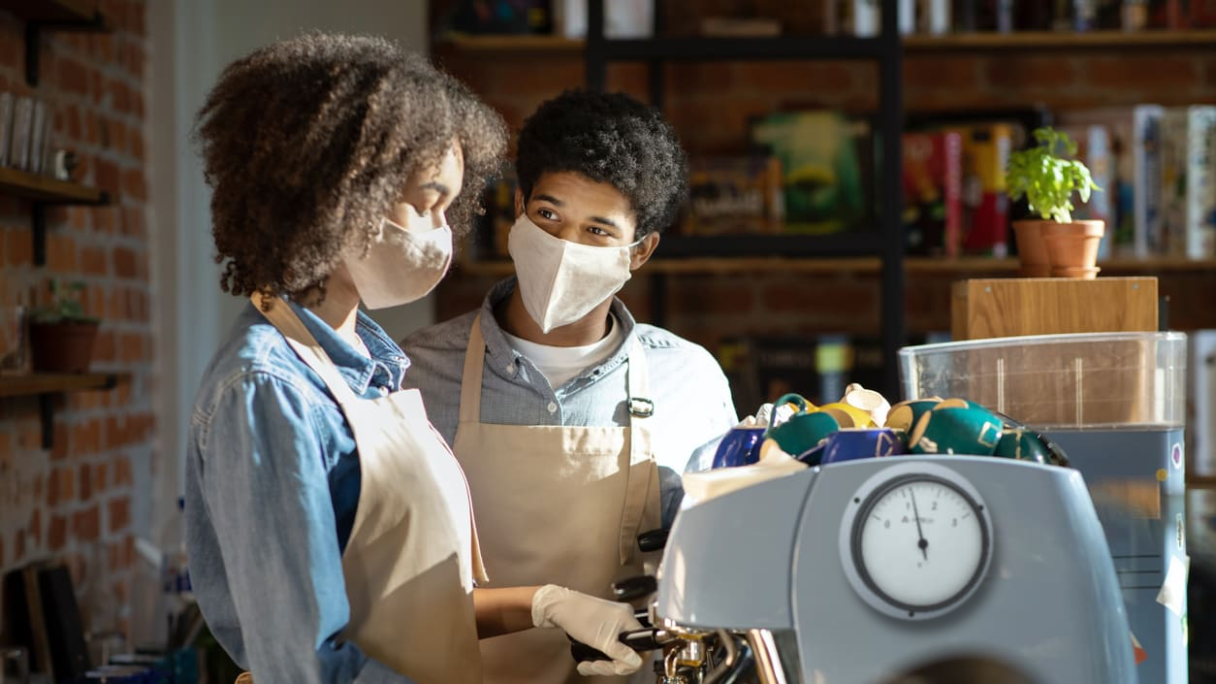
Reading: 1.2 V
